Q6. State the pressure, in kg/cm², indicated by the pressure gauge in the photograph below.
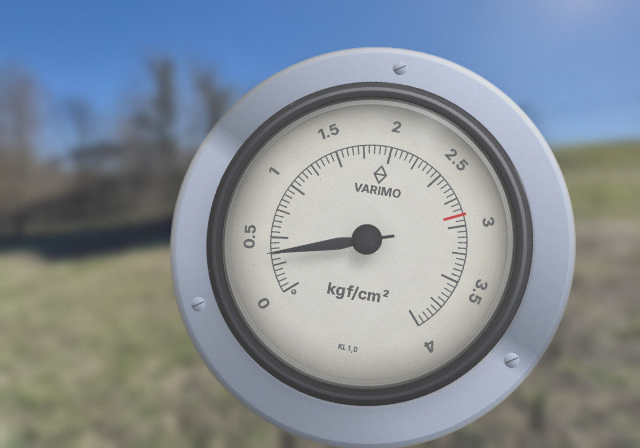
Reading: 0.35 kg/cm²
